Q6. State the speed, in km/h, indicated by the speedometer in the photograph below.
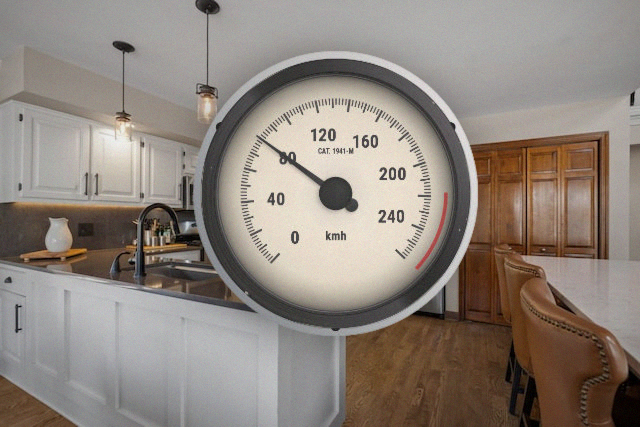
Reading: 80 km/h
